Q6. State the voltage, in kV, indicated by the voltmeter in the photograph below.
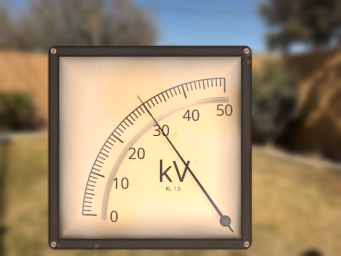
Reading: 30 kV
